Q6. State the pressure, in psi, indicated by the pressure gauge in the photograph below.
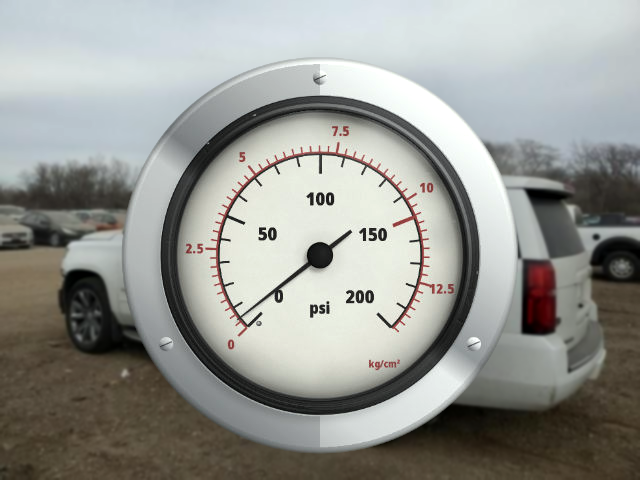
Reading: 5 psi
